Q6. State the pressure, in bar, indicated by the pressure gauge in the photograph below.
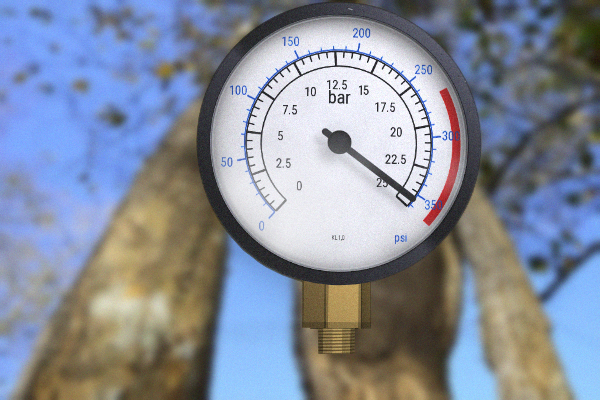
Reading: 24.5 bar
